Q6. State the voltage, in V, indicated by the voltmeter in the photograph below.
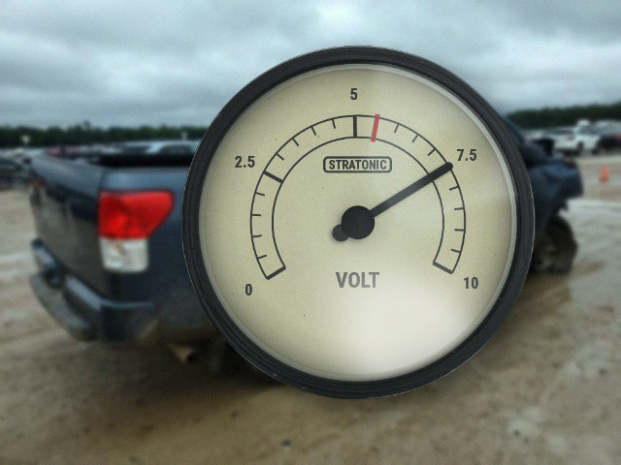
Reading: 7.5 V
